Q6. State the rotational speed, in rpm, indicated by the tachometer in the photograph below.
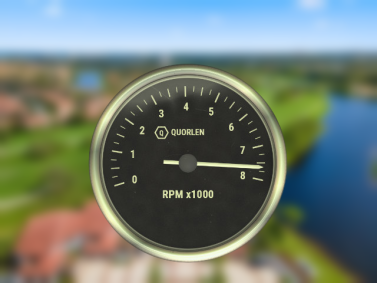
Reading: 7625 rpm
